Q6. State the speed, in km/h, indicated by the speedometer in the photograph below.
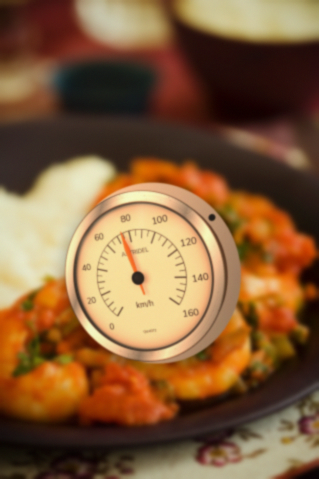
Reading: 75 km/h
